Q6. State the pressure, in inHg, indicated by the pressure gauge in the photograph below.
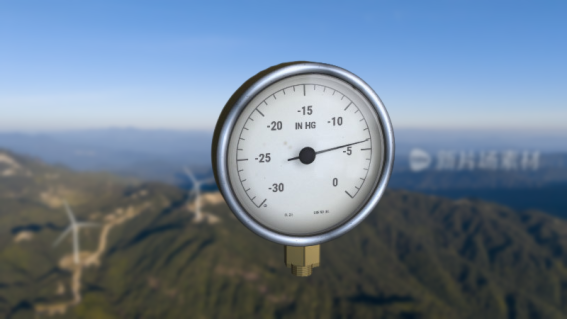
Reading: -6 inHg
